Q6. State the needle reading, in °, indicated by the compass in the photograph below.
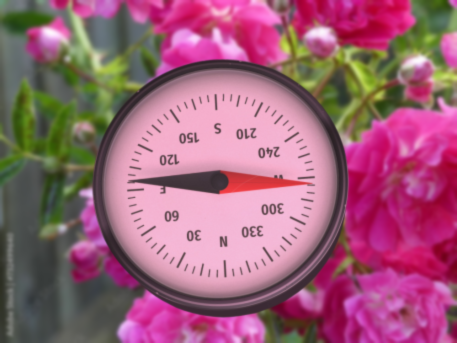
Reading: 275 °
